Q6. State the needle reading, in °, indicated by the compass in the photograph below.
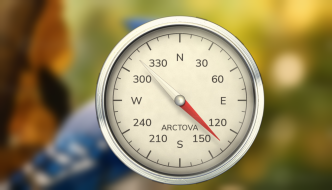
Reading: 135 °
